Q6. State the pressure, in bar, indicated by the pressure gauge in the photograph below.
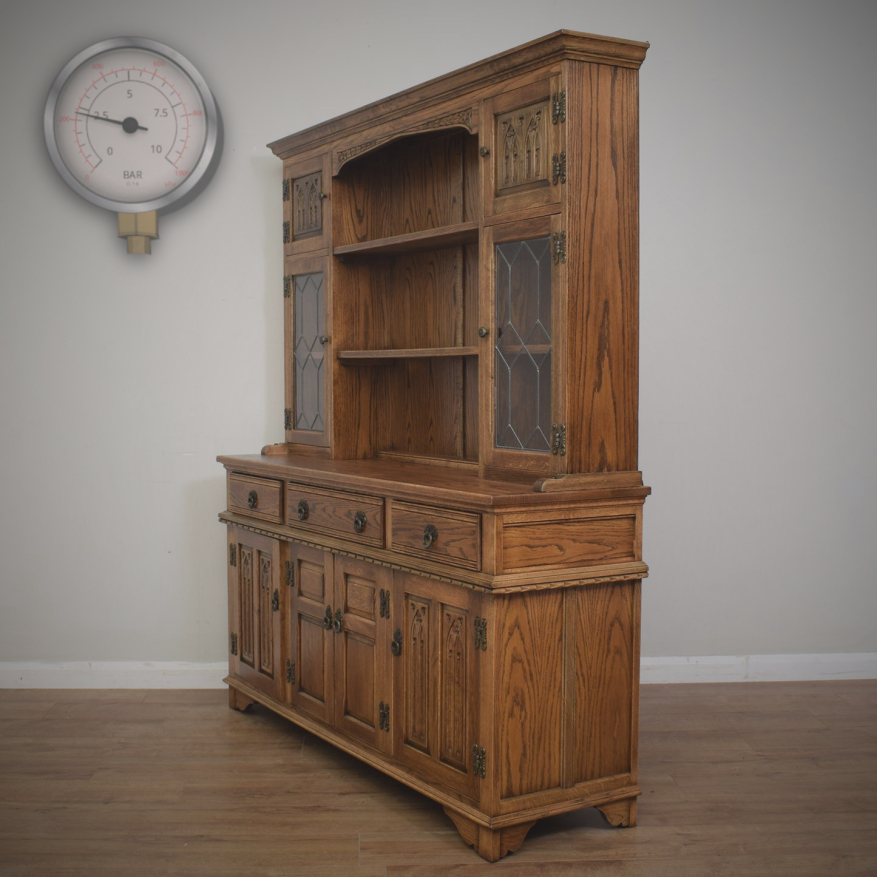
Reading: 2.25 bar
